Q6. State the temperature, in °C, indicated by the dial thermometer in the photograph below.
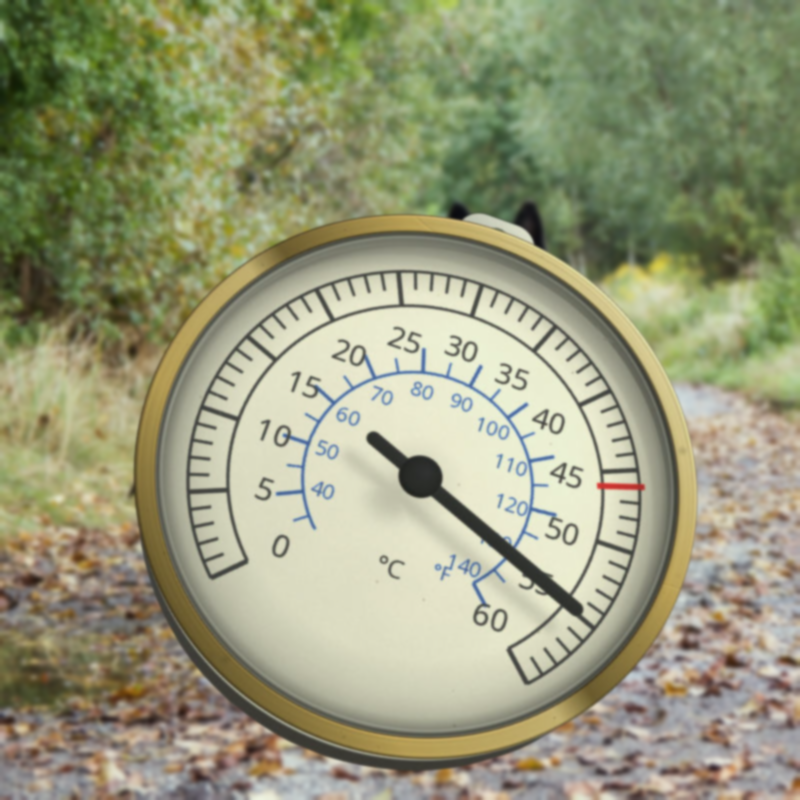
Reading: 55 °C
